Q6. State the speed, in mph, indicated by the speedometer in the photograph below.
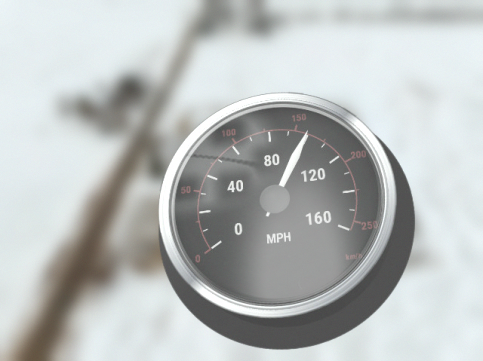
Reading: 100 mph
